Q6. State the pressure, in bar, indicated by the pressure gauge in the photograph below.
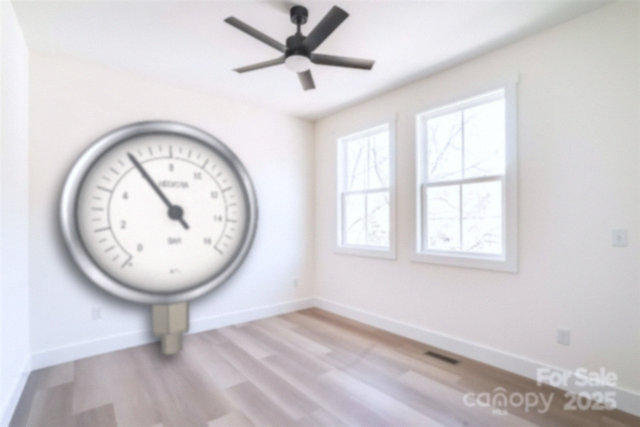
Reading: 6 bar
